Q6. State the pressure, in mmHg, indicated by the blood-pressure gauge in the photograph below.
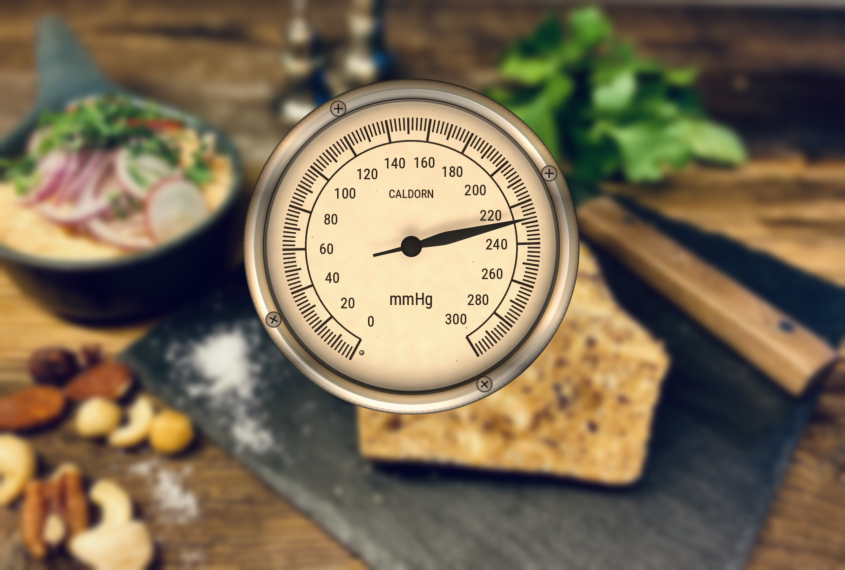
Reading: 228 mmHg
